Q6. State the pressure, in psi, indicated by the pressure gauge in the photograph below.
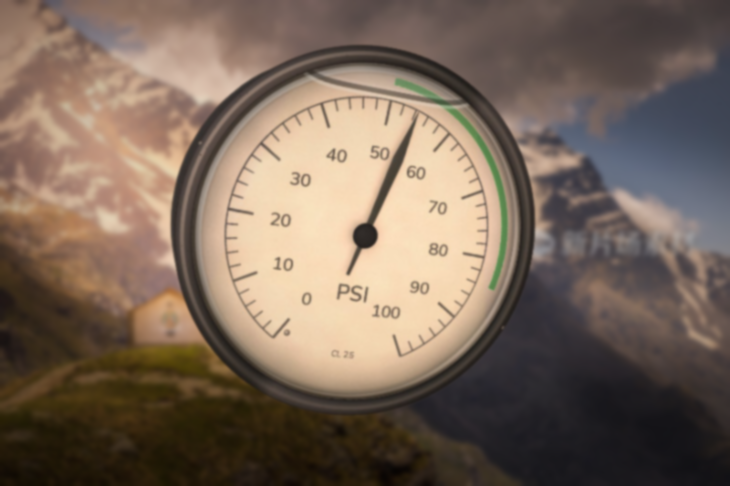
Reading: 54 psi
